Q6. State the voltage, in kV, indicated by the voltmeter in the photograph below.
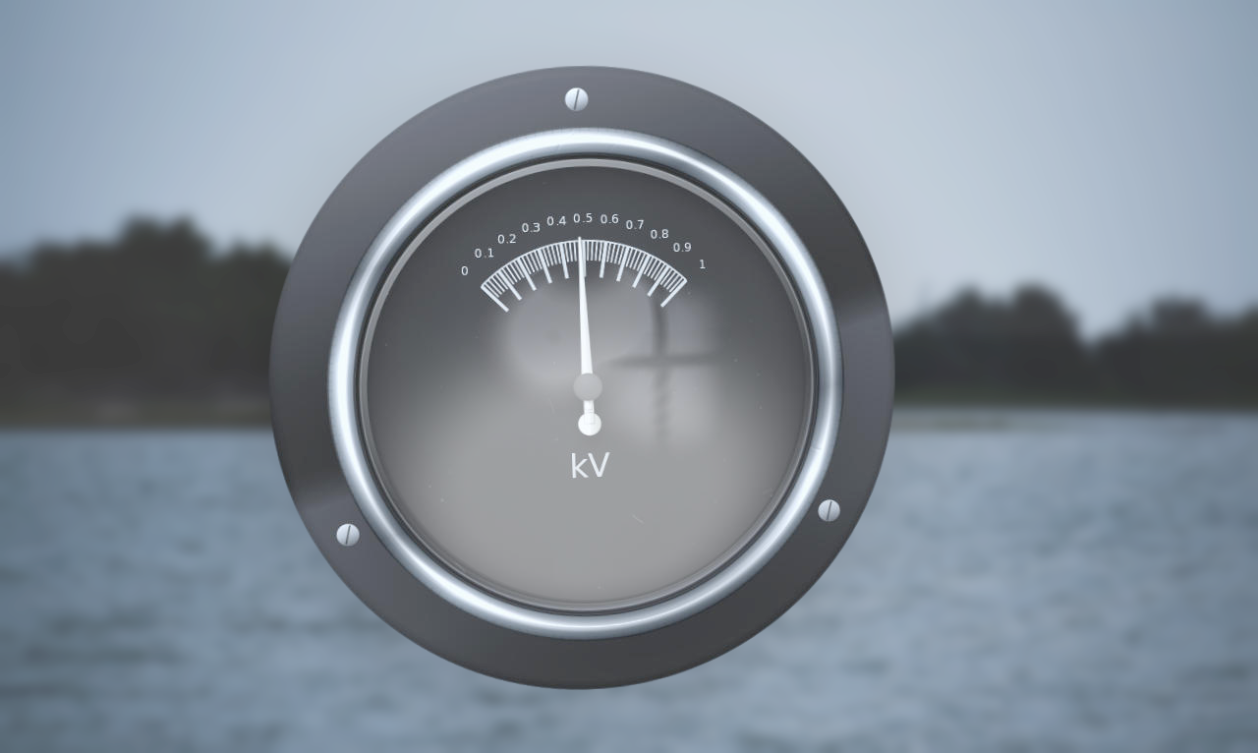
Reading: 0.48 kV
